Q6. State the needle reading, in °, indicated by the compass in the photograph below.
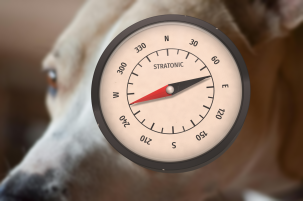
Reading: 255 °
